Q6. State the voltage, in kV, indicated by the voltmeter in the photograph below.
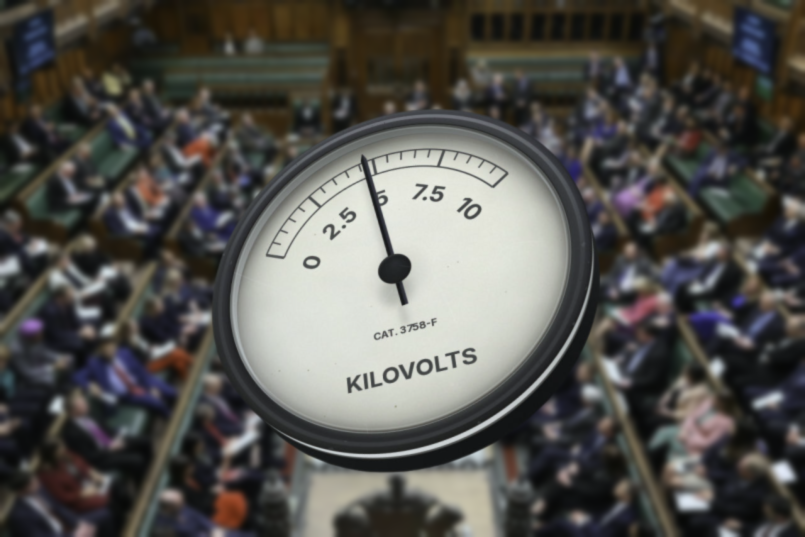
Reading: 4.75 kV
